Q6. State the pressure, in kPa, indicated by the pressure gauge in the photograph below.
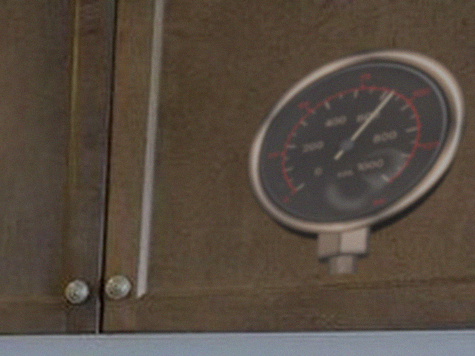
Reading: 625 kPa
